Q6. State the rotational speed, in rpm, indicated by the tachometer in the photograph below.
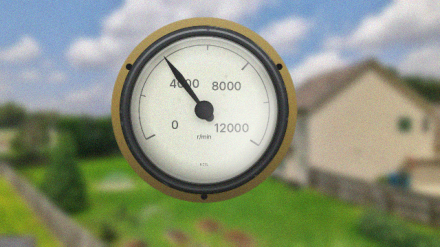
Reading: 4000 rpm
